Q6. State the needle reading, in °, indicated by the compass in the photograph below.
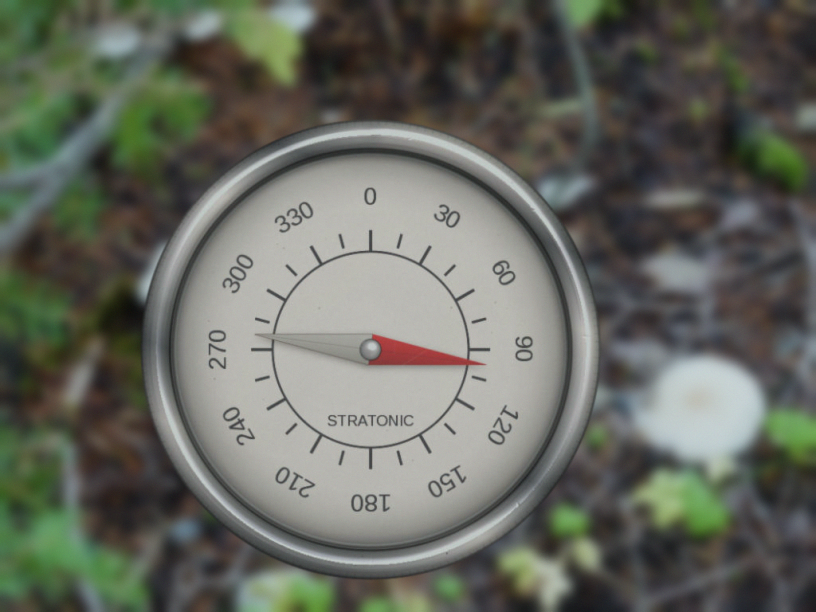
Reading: 97.5 °
